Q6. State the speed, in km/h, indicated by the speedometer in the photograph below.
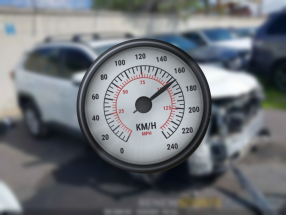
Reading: 165 km/h
